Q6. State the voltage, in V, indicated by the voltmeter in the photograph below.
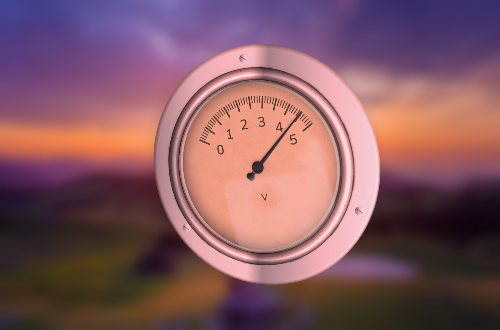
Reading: 4.5 V
